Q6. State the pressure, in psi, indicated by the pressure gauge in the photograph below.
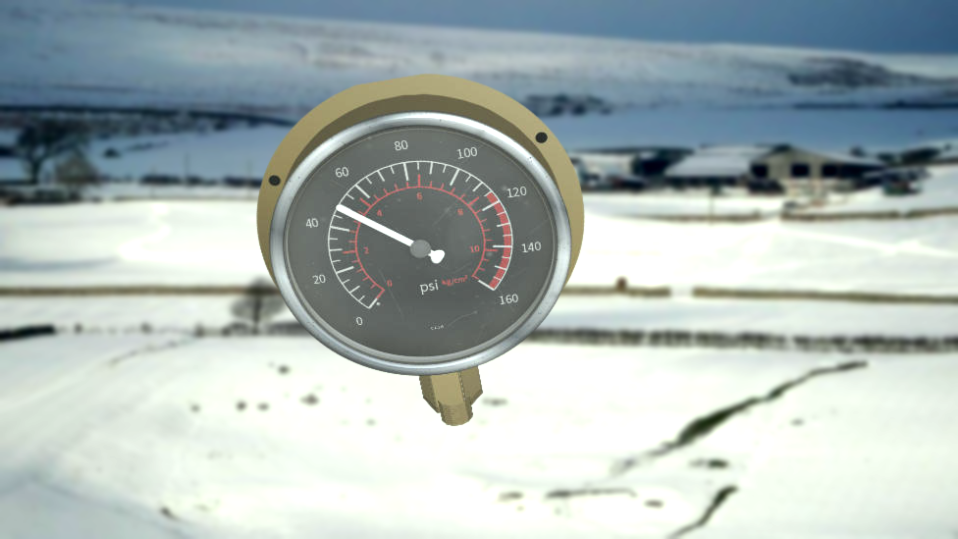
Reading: 50 psi
